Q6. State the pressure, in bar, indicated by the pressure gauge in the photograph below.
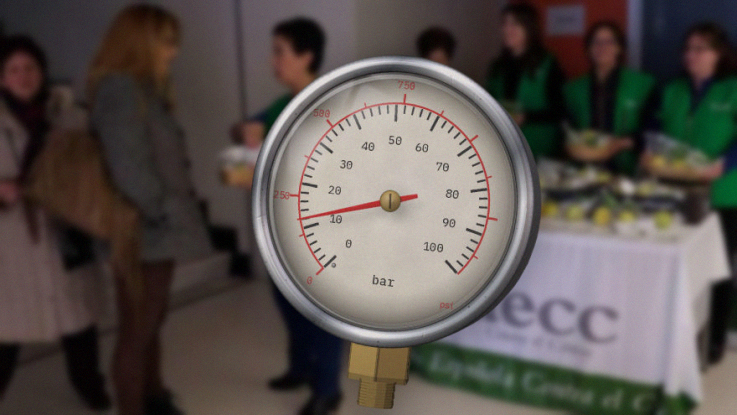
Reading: 12 bar
